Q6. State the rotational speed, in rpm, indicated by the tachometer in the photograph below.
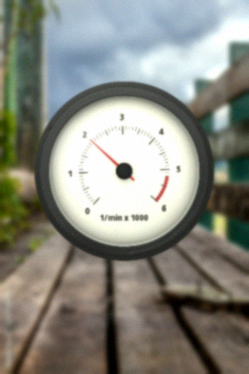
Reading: 2000 rpm
